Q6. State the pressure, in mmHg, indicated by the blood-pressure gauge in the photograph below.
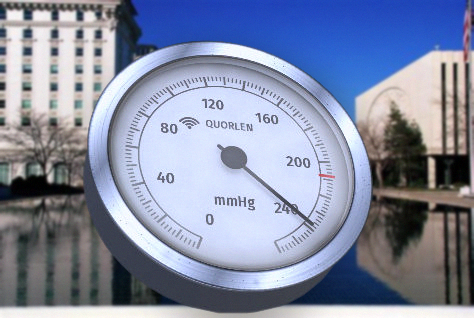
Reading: 240 mmHg
